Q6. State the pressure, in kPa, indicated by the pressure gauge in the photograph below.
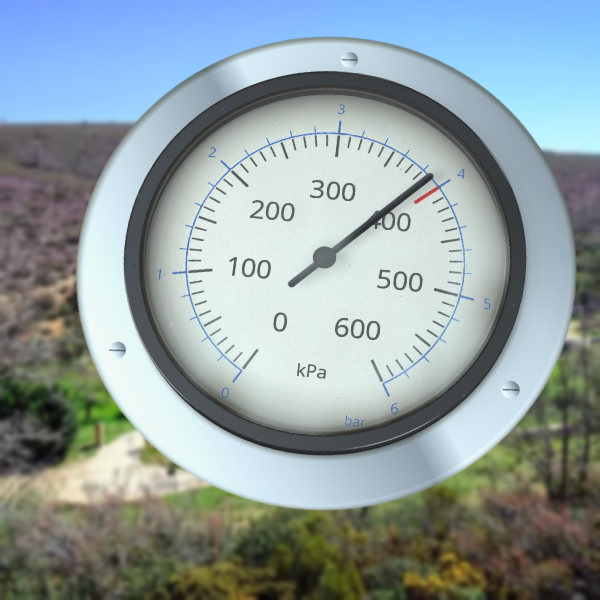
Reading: 390 kPa
